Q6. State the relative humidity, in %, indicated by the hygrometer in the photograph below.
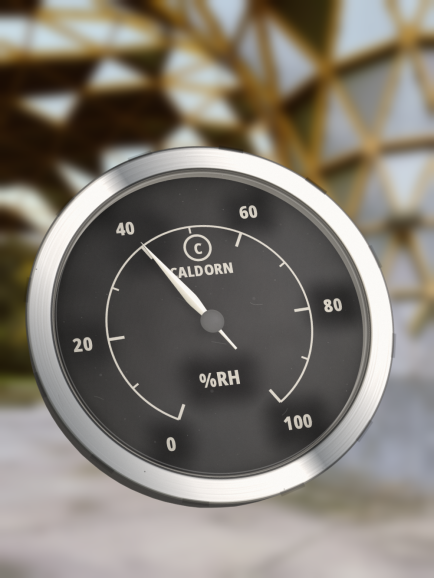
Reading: 40 %
